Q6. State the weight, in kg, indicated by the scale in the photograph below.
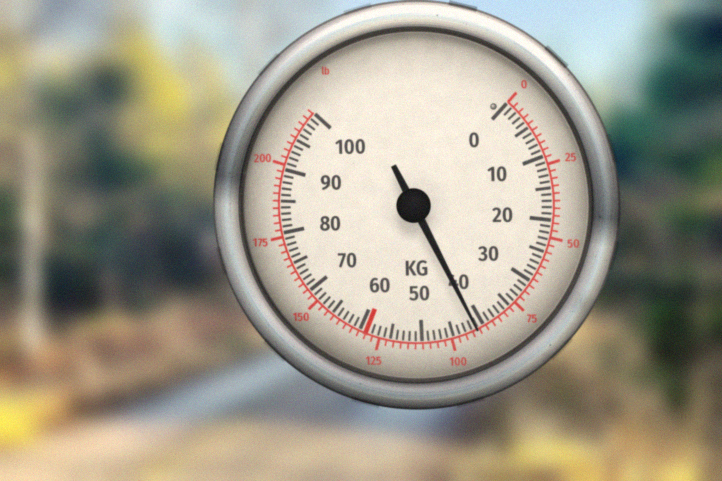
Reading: 41 kg
